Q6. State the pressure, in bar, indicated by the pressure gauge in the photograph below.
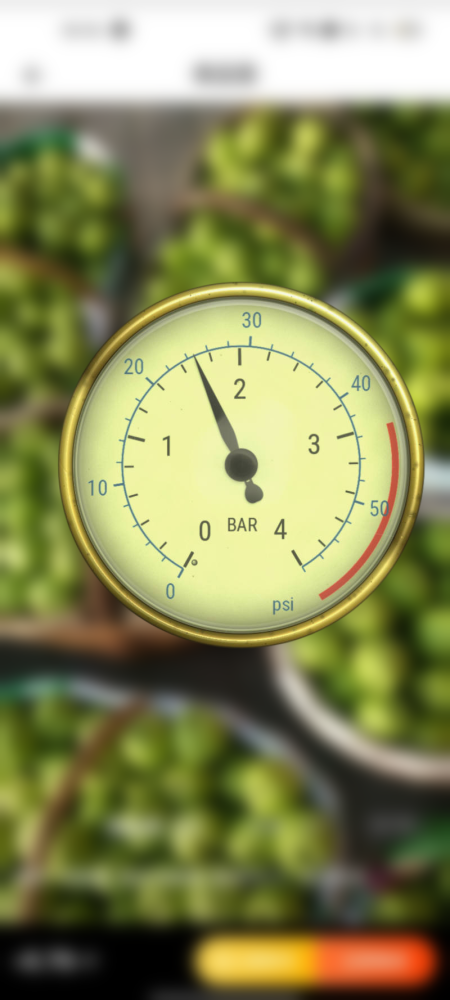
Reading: 1.7 bar
